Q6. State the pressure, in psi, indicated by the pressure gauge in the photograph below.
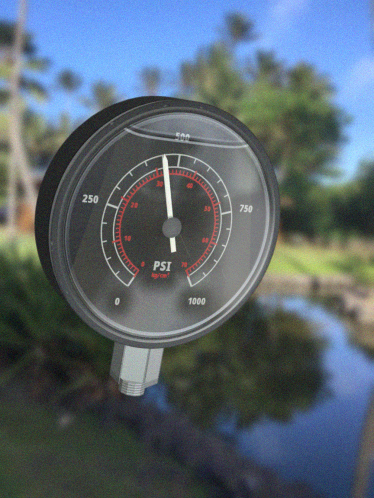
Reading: 450 psi
